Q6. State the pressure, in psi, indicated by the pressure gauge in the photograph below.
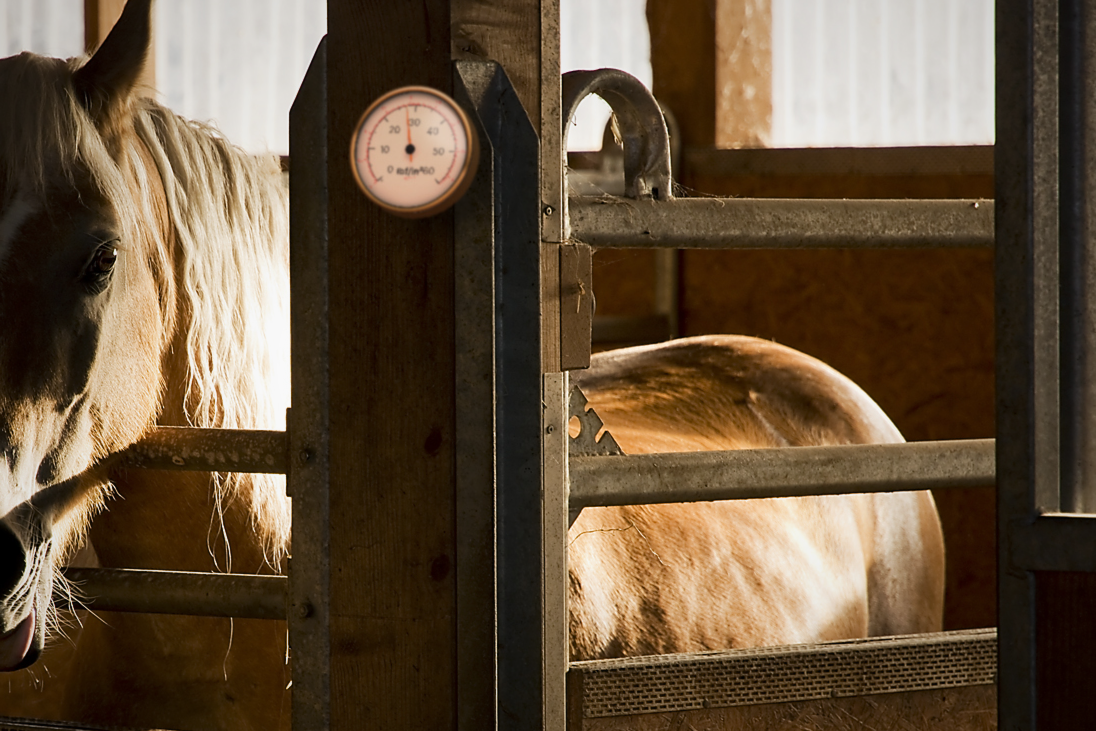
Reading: 27.5 psi
